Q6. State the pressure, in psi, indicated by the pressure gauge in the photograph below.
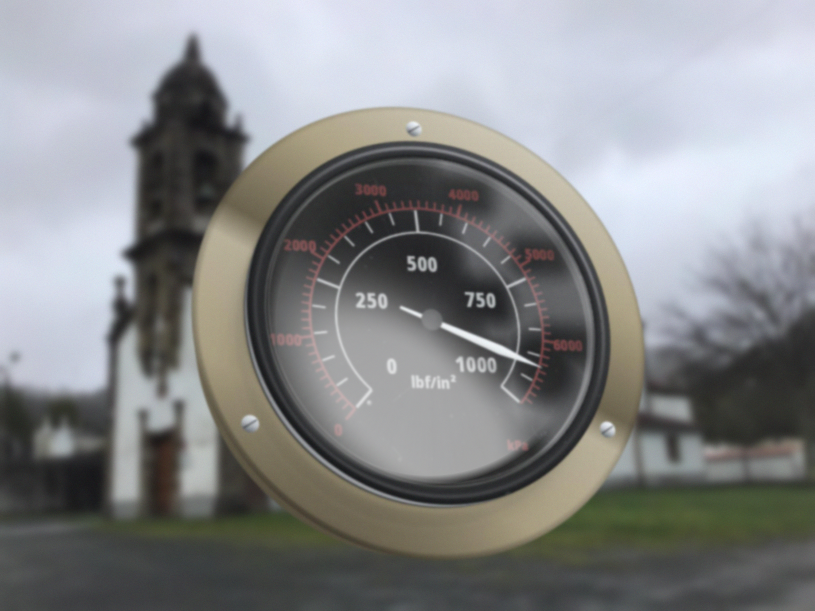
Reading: 925 psi
